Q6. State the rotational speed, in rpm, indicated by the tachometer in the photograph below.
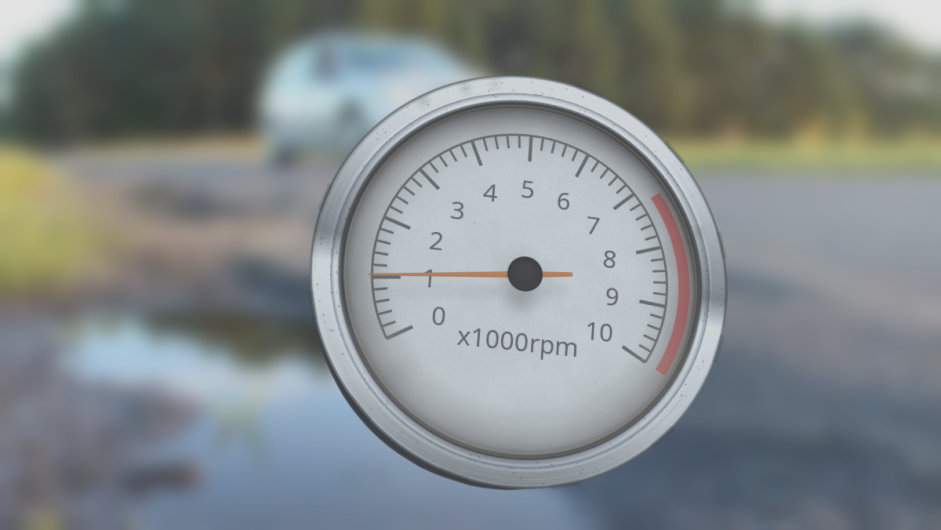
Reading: 1000 rpm
